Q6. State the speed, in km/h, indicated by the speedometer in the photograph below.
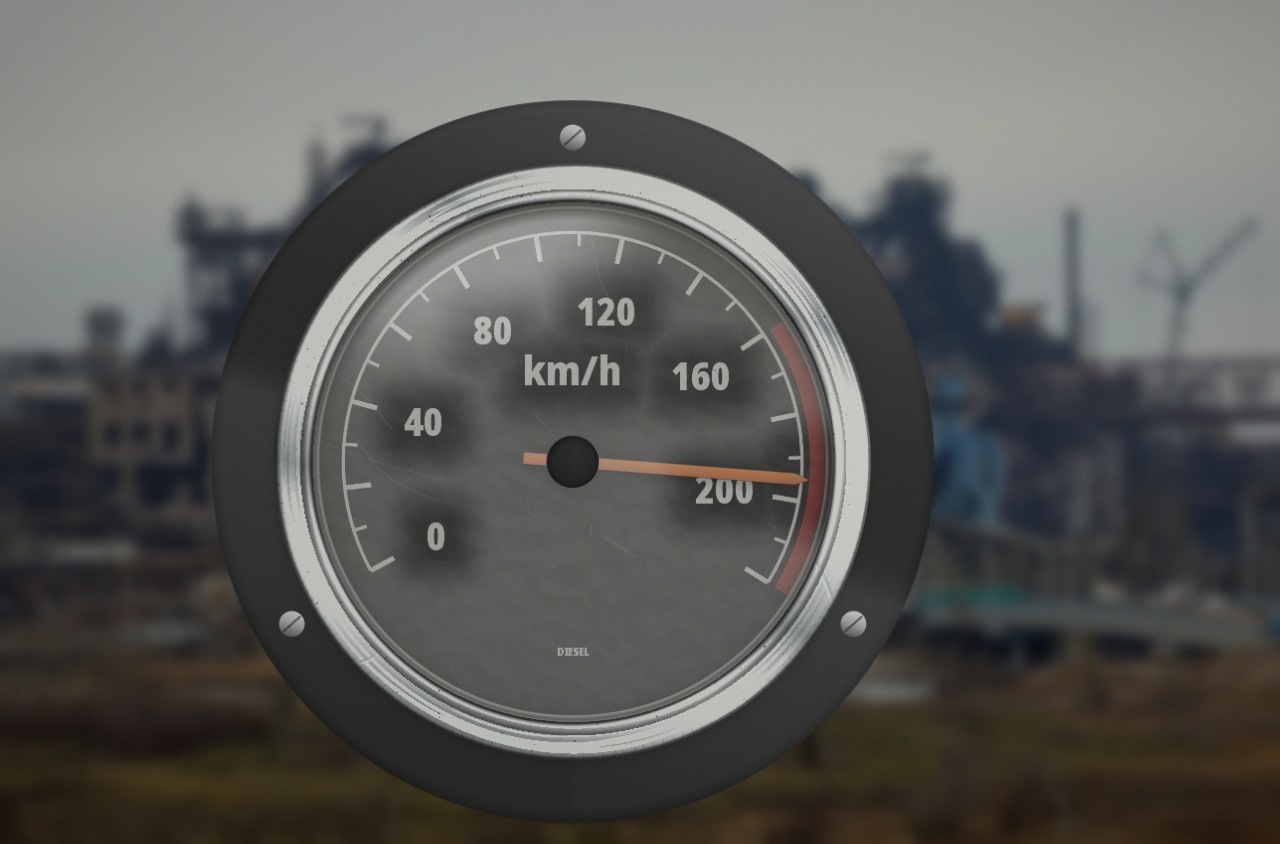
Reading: 195 km/h
